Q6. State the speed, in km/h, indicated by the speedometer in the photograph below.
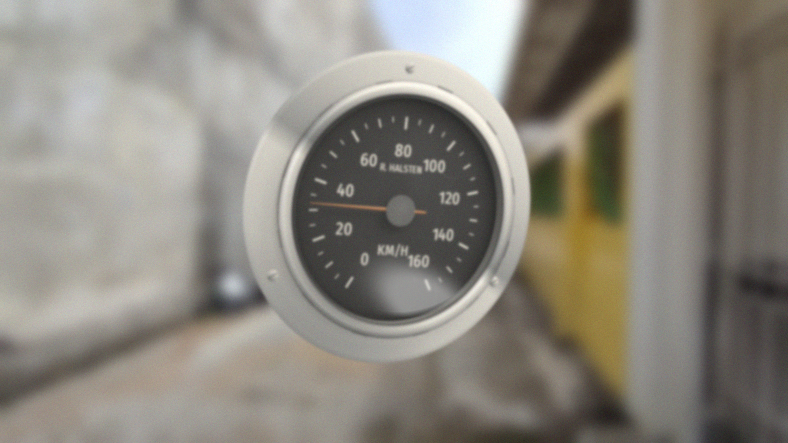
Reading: 32.5 km/h
